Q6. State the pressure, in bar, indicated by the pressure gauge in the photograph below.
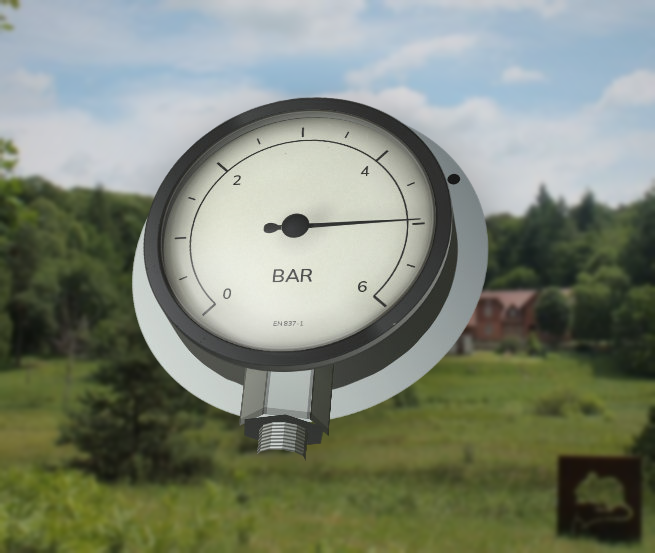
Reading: 5 bar
